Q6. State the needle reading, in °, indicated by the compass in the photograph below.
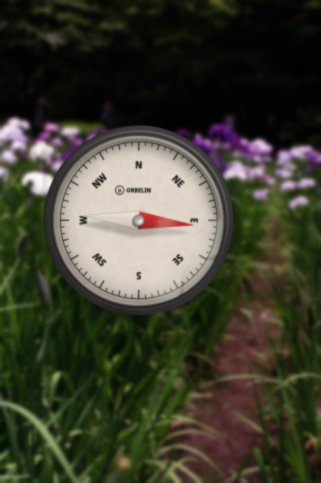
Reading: 95 °
